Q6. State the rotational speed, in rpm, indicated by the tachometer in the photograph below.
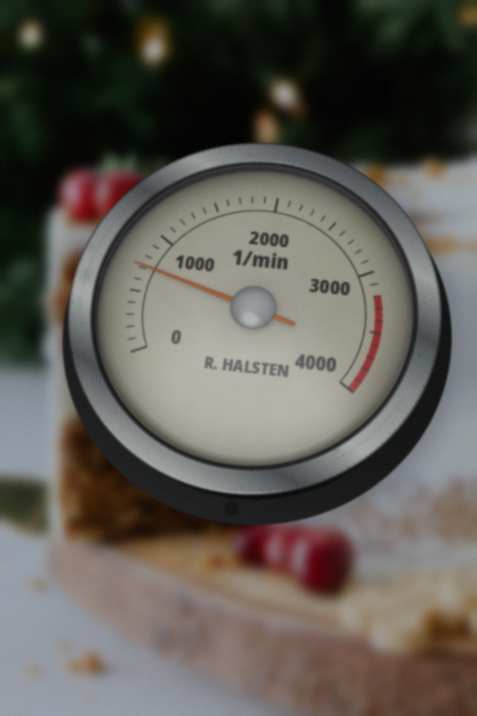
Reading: 700 rpm
